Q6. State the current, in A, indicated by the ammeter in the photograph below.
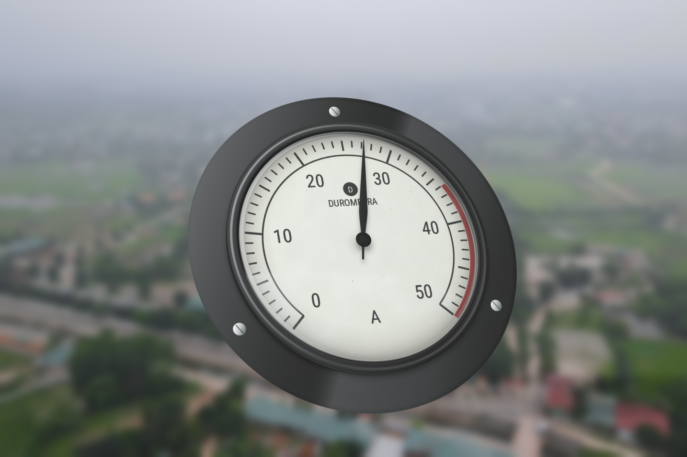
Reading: 27 A
